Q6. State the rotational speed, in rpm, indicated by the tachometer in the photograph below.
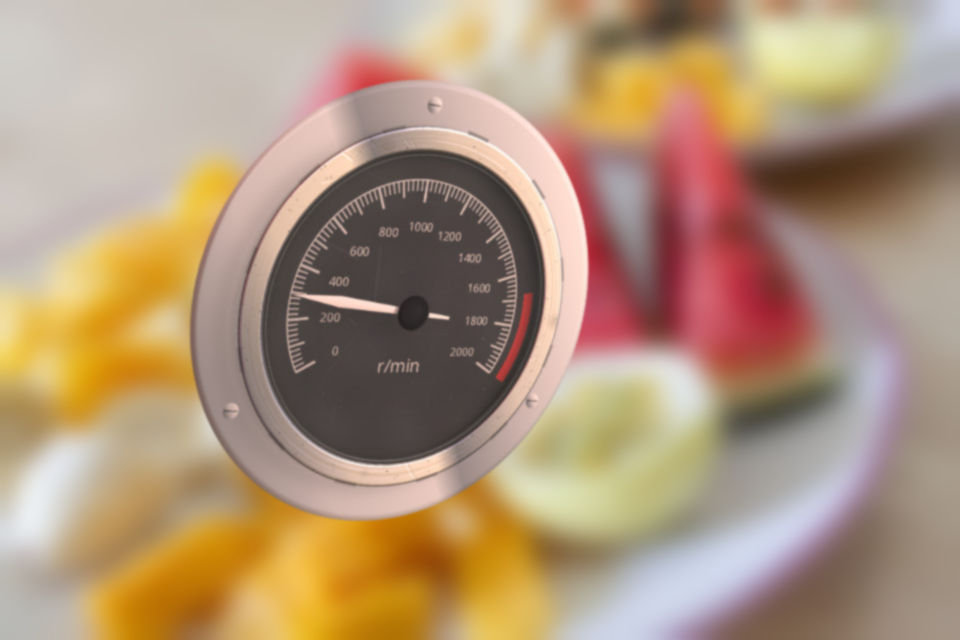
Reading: 300 rpm
